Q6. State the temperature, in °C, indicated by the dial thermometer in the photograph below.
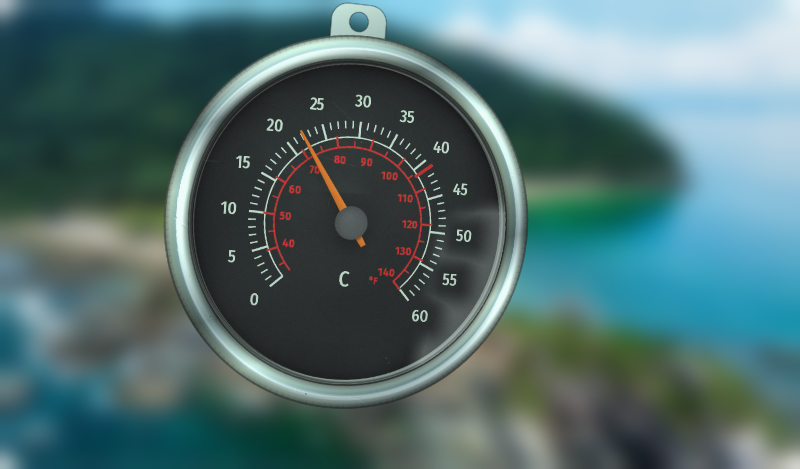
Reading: 22 °C
